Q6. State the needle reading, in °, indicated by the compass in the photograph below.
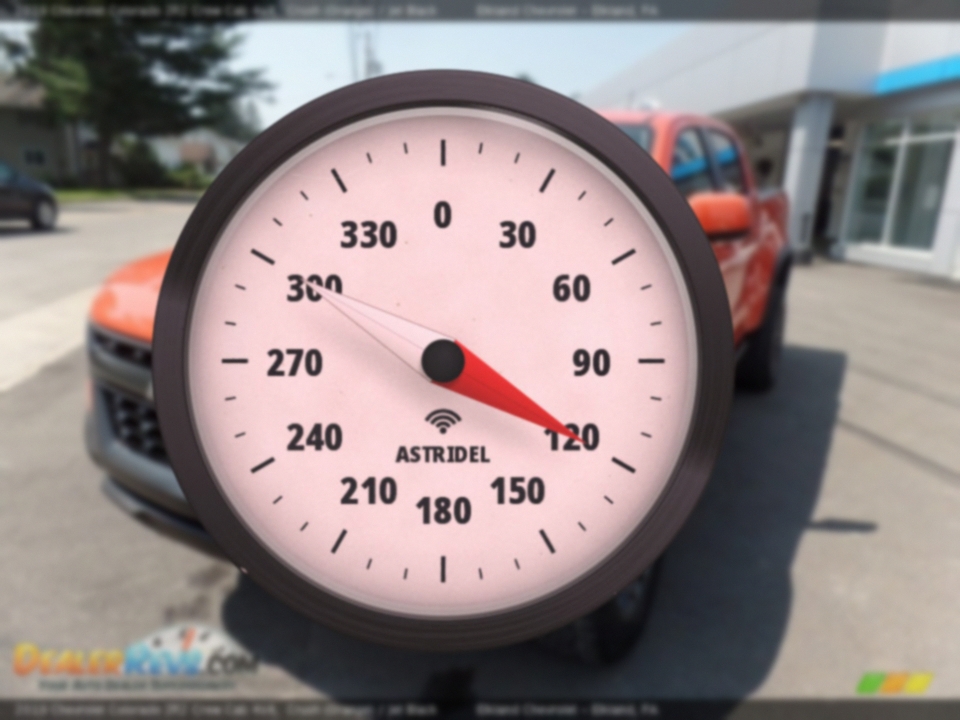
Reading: 120 °
